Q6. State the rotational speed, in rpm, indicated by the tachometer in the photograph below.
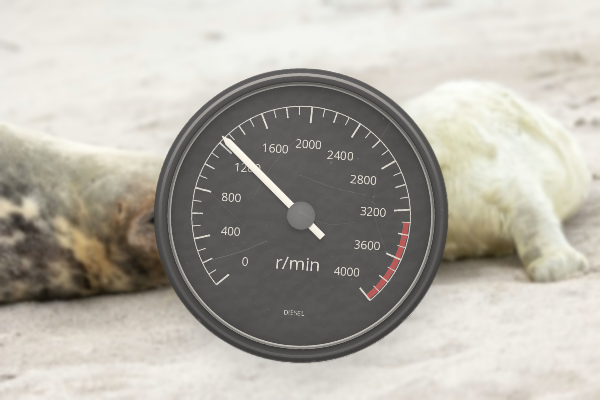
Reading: 1250 rpm
